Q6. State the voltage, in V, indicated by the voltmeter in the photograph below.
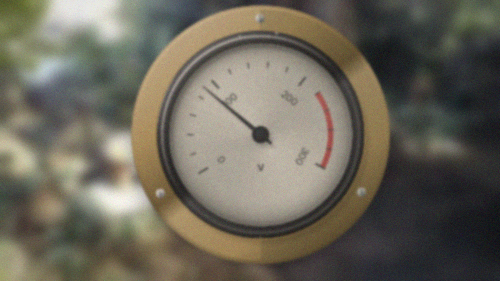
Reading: 90 V
